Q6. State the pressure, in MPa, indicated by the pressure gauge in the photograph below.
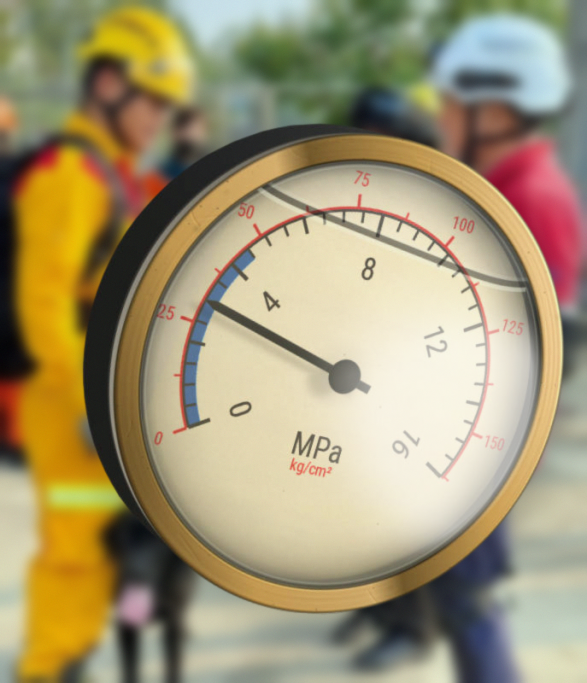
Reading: 3 MPa
